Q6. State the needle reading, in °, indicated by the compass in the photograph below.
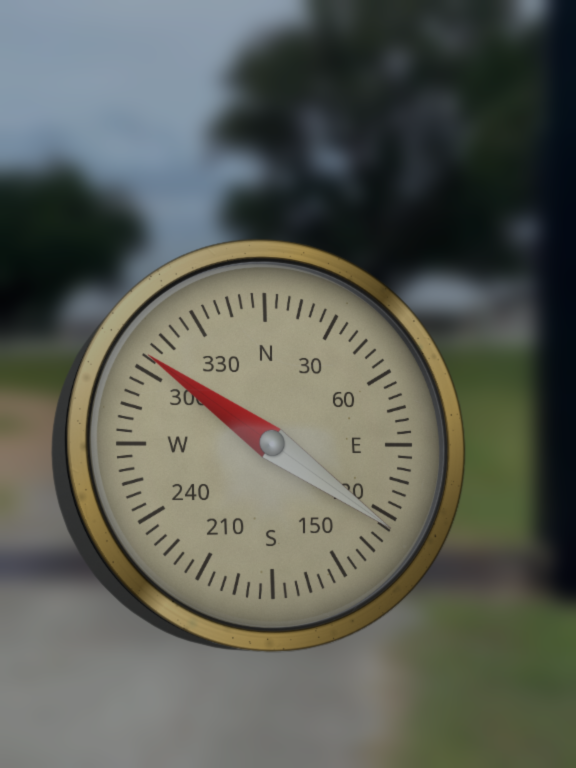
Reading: 305 °
